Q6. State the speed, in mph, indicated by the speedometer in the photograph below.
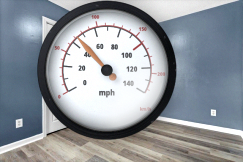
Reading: 45 mph
